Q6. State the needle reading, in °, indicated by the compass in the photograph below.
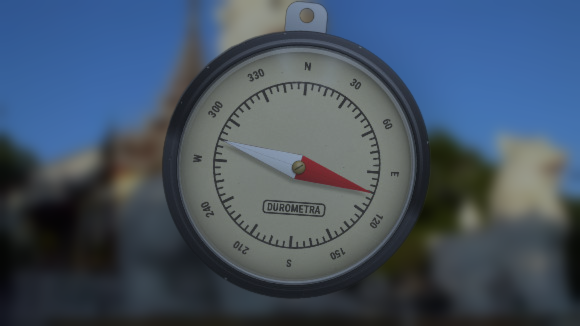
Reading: 105 °
